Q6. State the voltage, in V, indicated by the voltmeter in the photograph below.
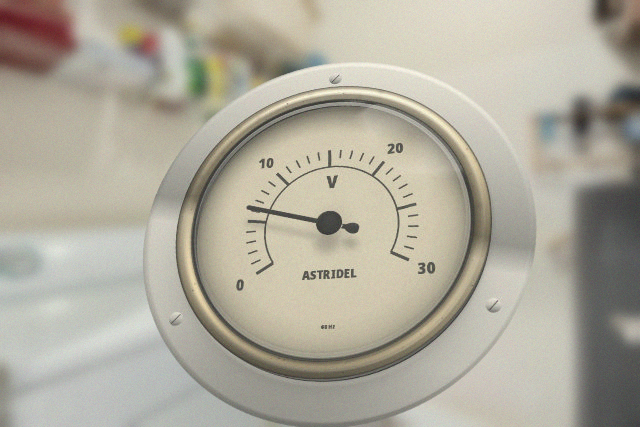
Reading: 6 V
